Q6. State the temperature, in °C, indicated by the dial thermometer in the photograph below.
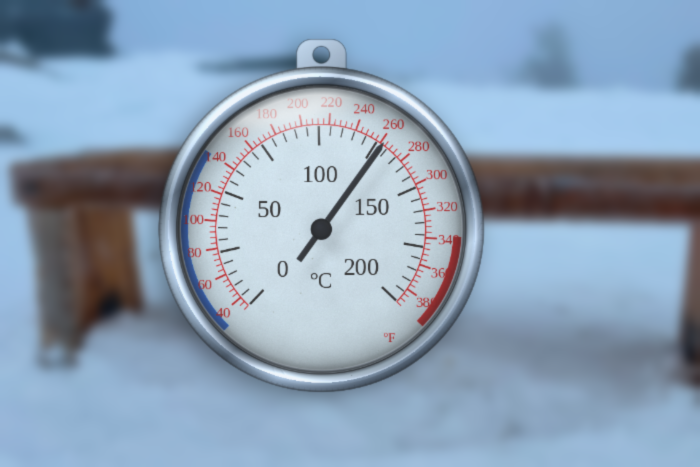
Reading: 127.5 °C
